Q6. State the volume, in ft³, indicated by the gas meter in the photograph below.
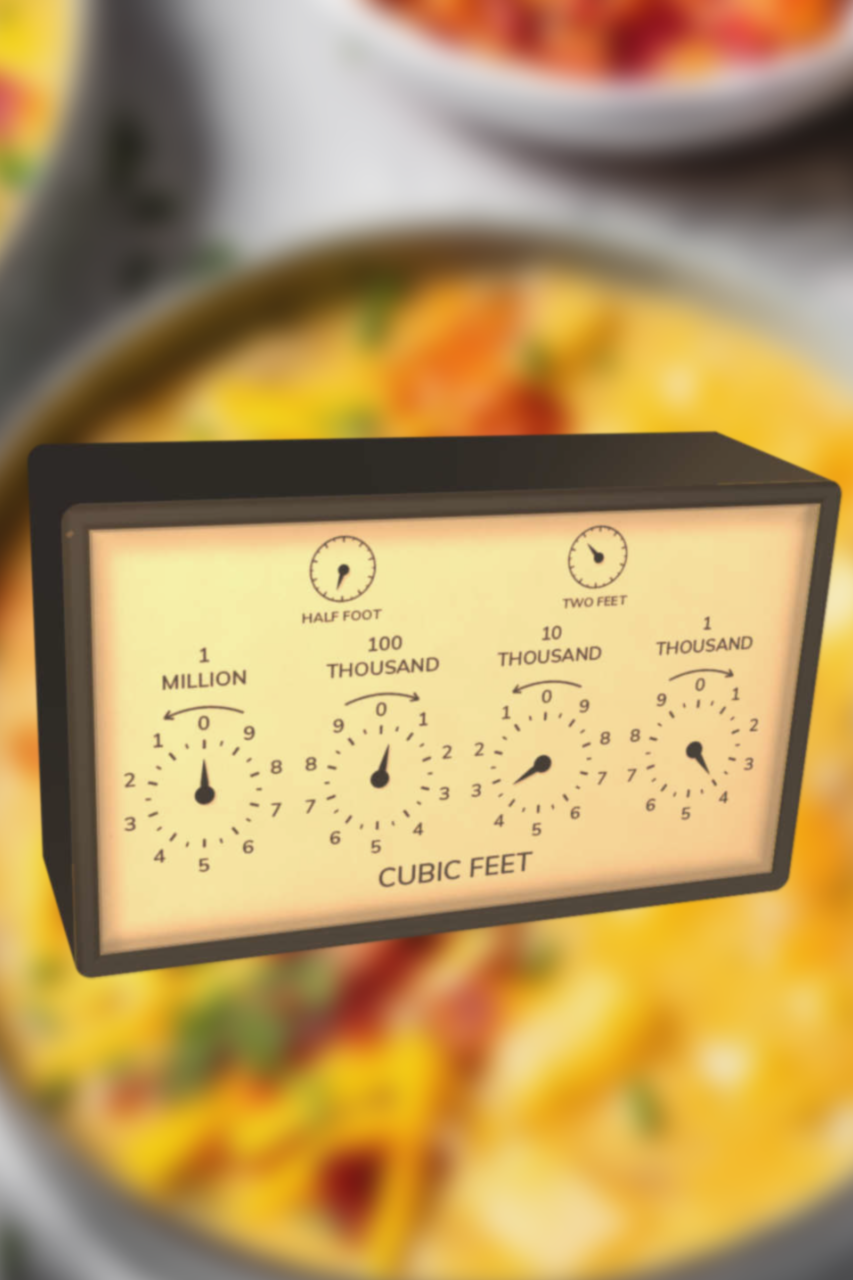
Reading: 3400 ft³
